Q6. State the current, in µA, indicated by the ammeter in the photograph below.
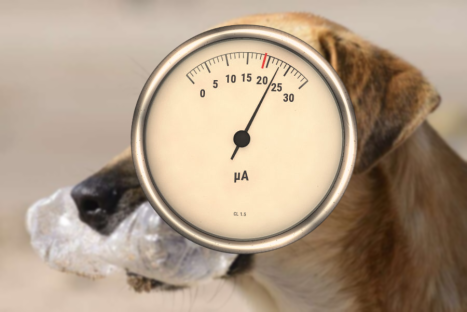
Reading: 23 µA
